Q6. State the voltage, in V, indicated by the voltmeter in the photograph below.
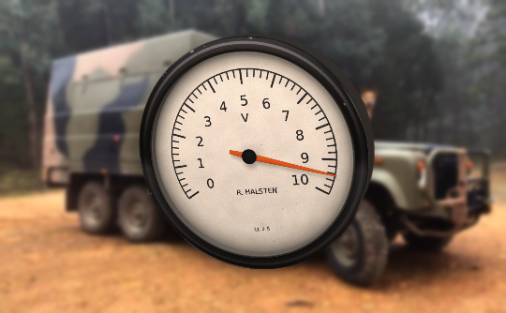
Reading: 9.4 V
